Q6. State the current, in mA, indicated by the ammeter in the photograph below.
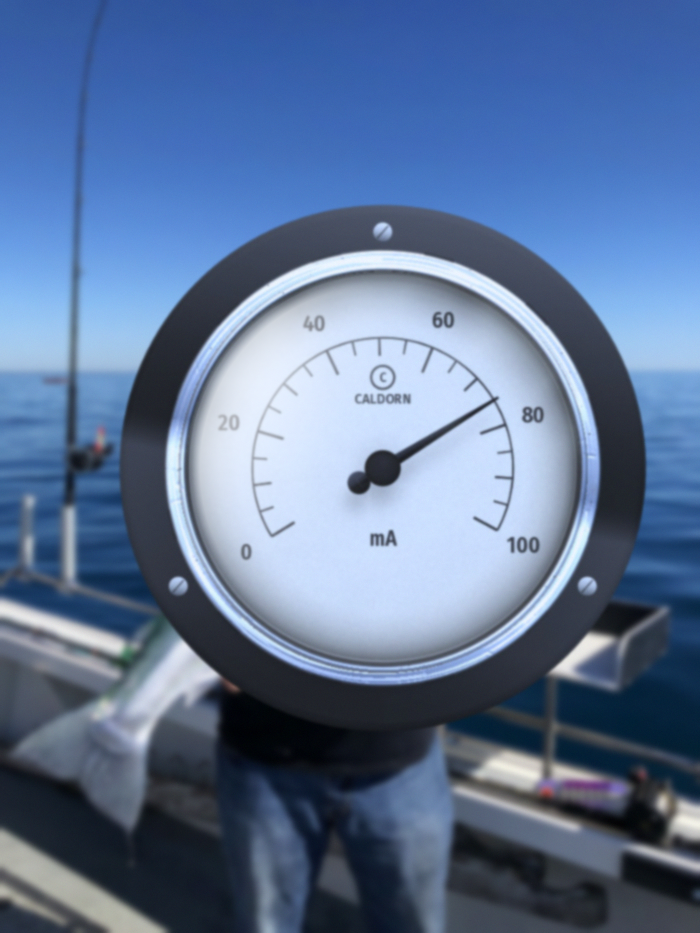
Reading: 75 mA
